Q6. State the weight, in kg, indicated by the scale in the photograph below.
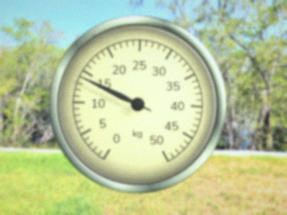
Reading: 14 kg
